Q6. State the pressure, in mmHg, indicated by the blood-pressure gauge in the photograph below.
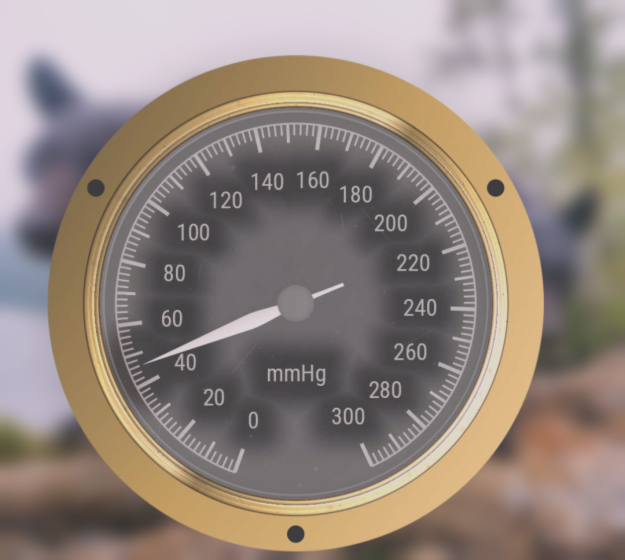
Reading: 46 mmHg
